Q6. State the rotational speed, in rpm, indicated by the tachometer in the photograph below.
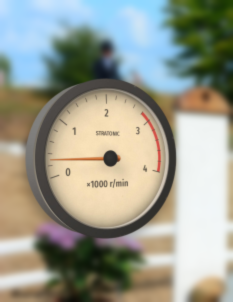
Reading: 300 rpm
